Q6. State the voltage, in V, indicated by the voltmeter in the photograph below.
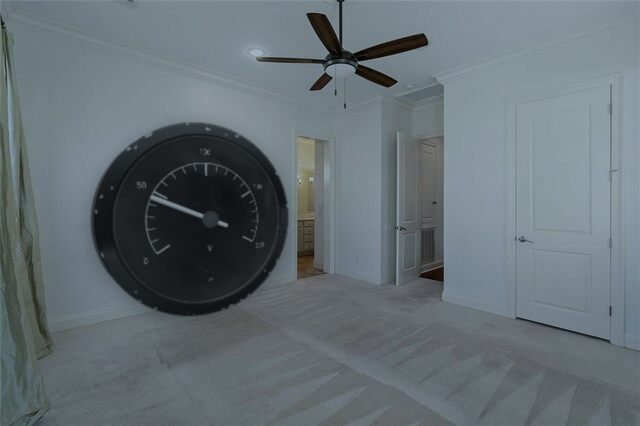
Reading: 45 V
